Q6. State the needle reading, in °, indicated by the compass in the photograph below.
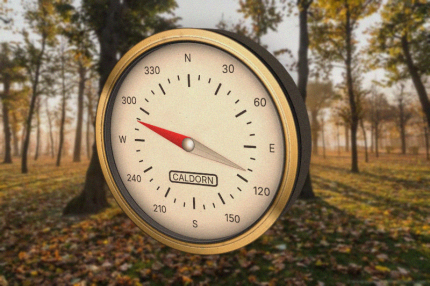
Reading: 290 °
